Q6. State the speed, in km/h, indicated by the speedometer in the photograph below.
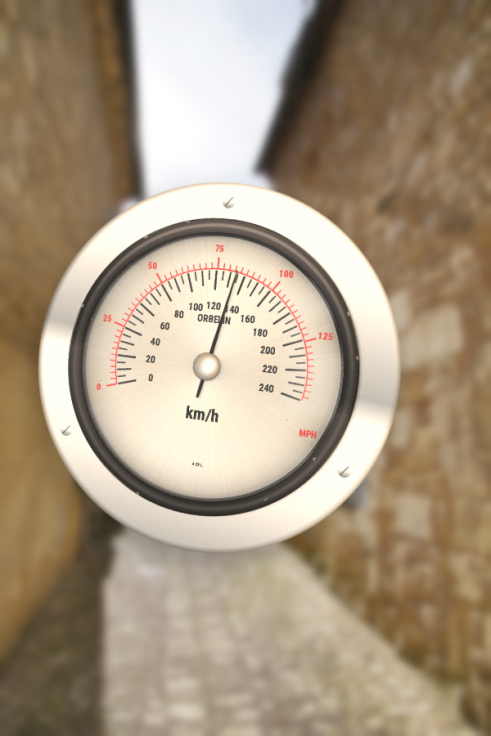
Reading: 135 km/h
